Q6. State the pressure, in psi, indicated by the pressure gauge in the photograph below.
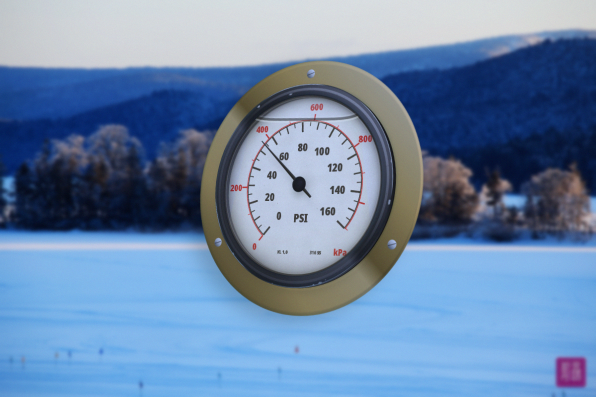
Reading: 55 psi
